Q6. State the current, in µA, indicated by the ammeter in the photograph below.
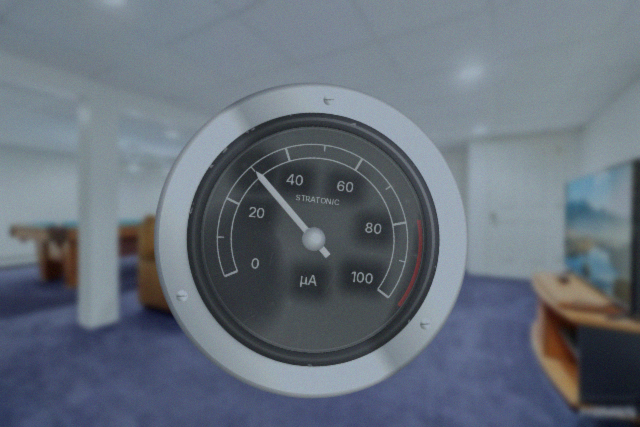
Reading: 30 µA
